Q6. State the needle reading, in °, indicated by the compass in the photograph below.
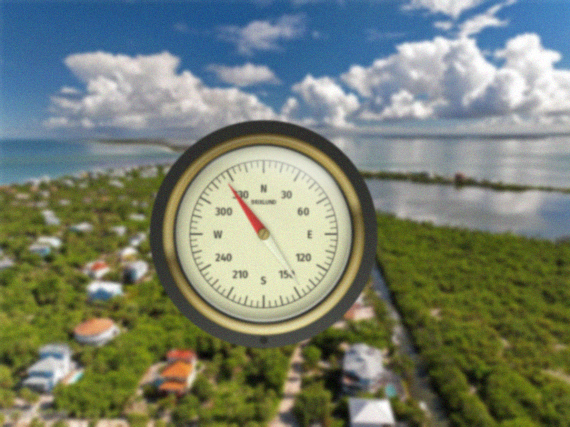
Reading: 325 °
